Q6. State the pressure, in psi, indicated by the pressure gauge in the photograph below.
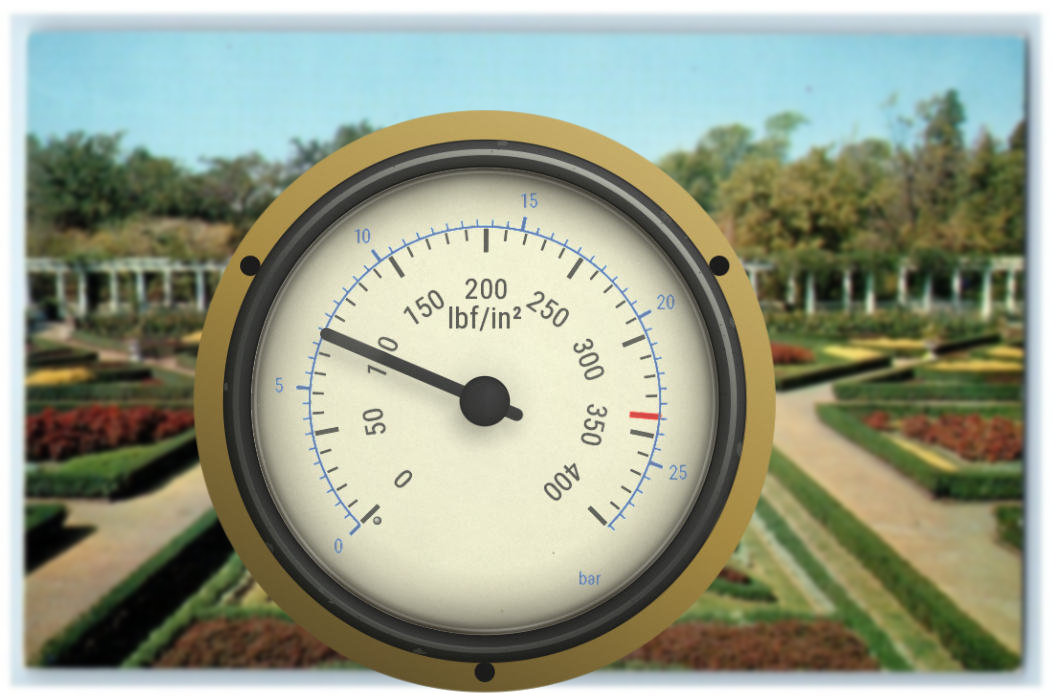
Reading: 100 psi
